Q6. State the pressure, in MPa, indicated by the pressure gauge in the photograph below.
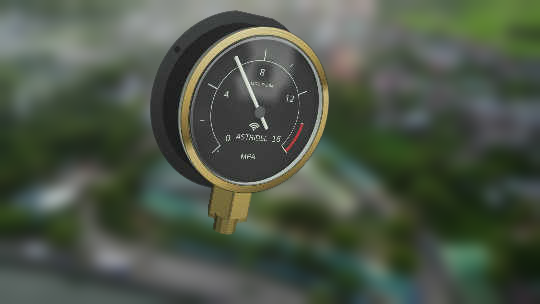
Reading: 6 MPa
